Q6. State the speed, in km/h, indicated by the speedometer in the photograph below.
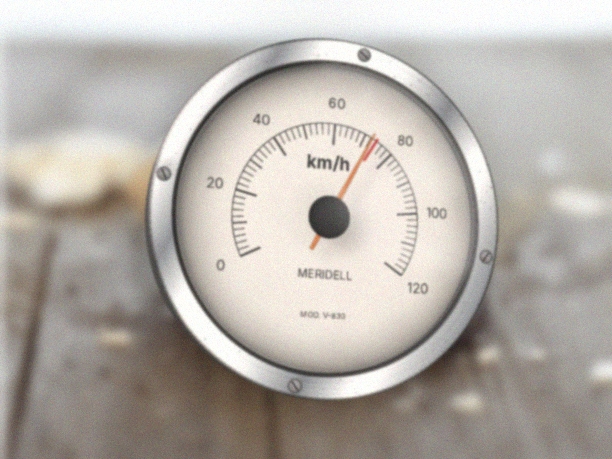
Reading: 72 km/h
